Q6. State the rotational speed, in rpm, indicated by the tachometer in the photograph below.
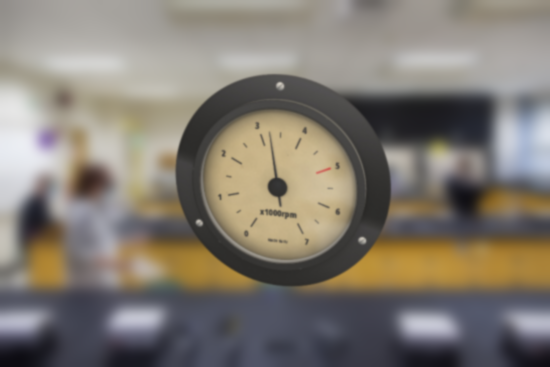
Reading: 3250 rpm
